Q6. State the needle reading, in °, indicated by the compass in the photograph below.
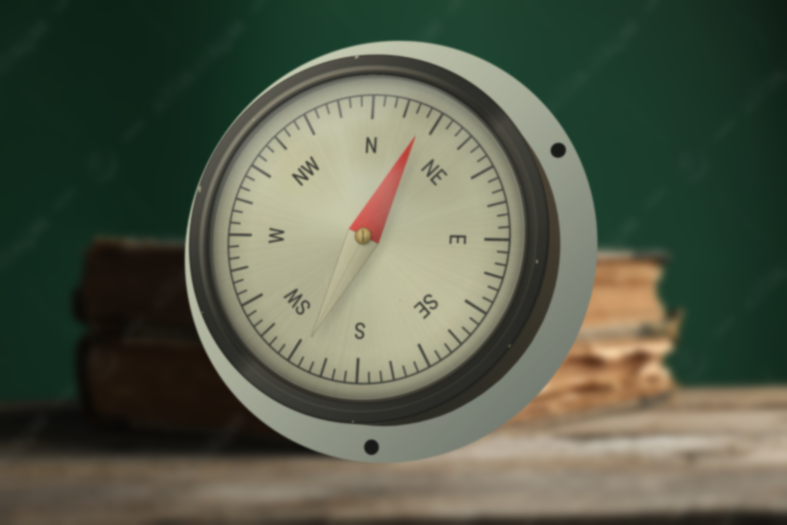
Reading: 25 °
